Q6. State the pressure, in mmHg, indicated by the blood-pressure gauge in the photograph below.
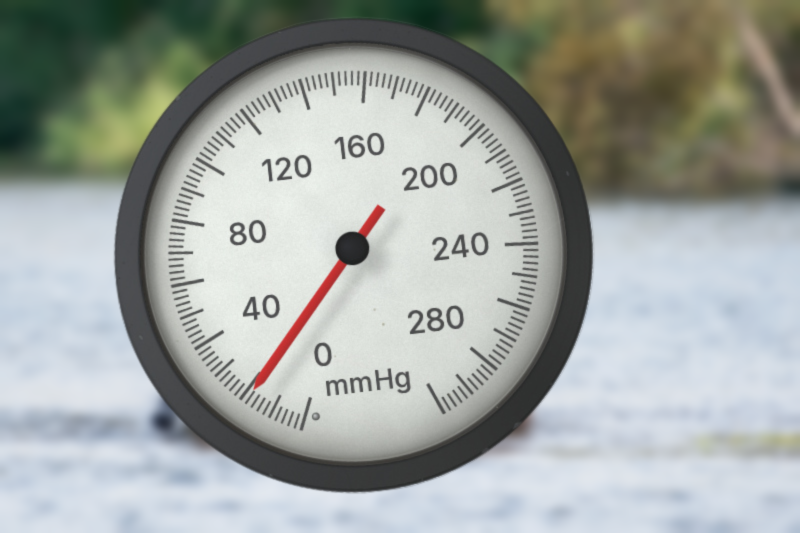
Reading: 18 mmHg
